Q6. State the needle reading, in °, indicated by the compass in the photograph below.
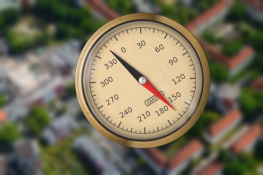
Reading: 165 °
